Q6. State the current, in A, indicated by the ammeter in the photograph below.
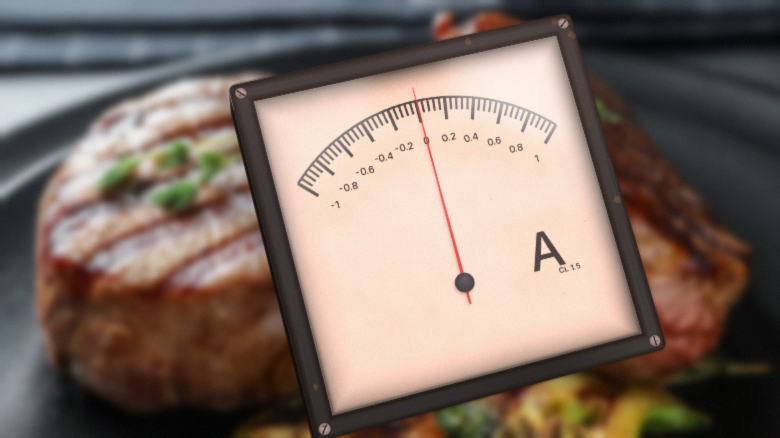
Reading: 0 A
